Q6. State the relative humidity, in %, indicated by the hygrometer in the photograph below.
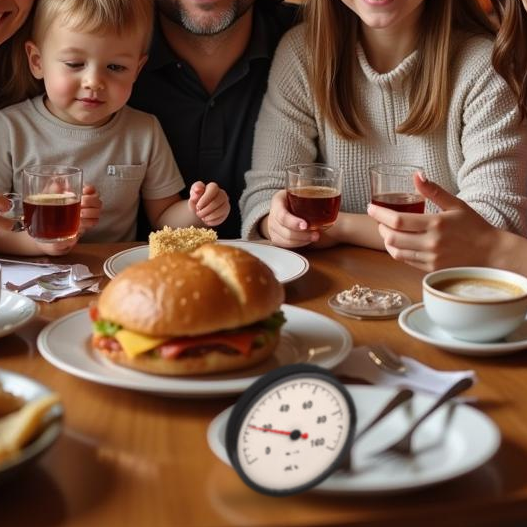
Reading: 20 %
